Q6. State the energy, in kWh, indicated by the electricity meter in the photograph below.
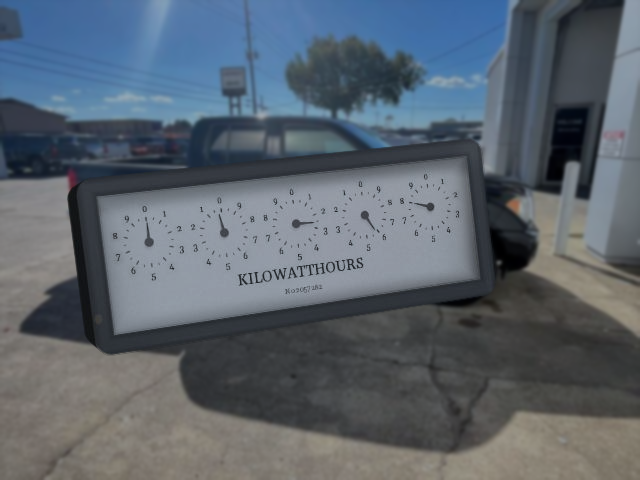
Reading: 258 kWh
